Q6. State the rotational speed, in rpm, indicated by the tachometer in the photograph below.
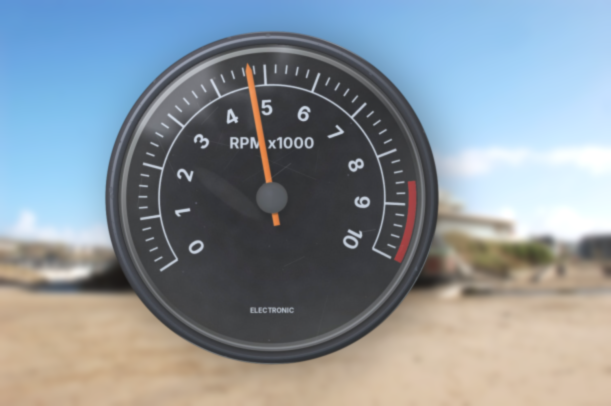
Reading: 4700 rpm
